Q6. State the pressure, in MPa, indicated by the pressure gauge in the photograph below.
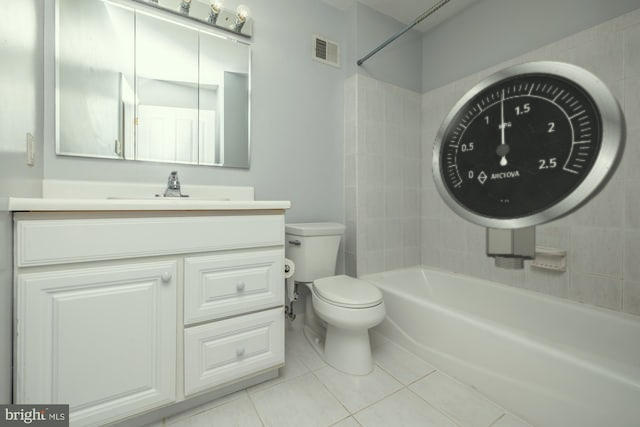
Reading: 1.25 MPa
